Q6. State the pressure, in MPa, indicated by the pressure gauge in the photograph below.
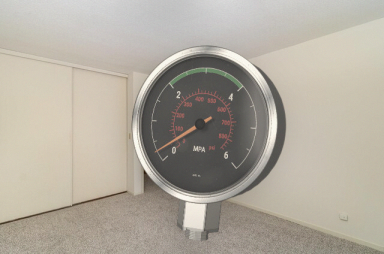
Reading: 0.25 MPa
